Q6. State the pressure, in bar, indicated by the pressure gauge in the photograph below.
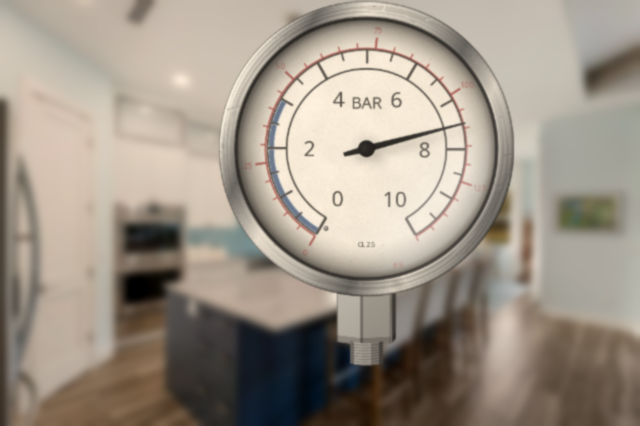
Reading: 7.5 bar
